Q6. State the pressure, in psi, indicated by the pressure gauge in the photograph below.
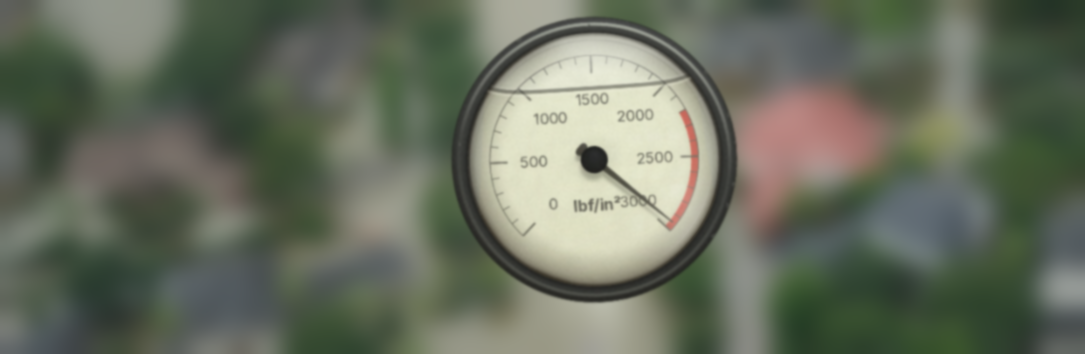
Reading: 2950 psi
